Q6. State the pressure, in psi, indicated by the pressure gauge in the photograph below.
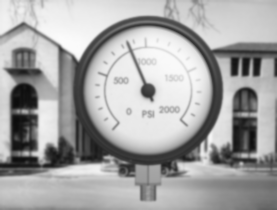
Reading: 850 psi
